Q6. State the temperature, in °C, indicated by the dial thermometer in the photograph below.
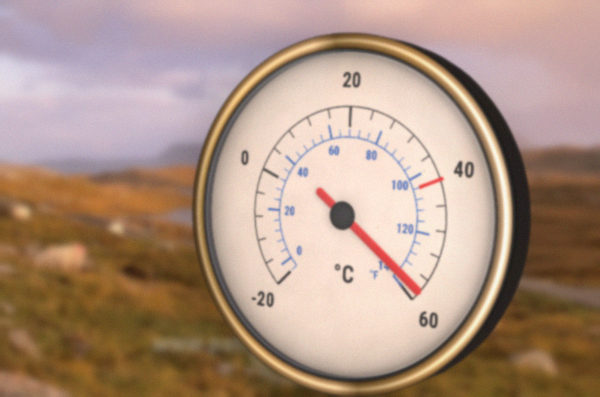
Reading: 58 °C
